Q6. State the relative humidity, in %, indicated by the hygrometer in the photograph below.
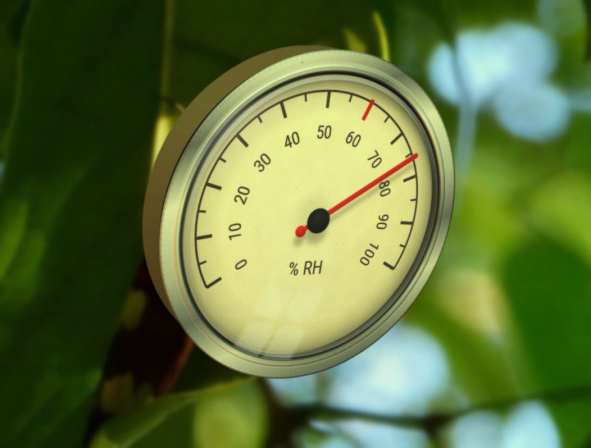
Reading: 75 %
